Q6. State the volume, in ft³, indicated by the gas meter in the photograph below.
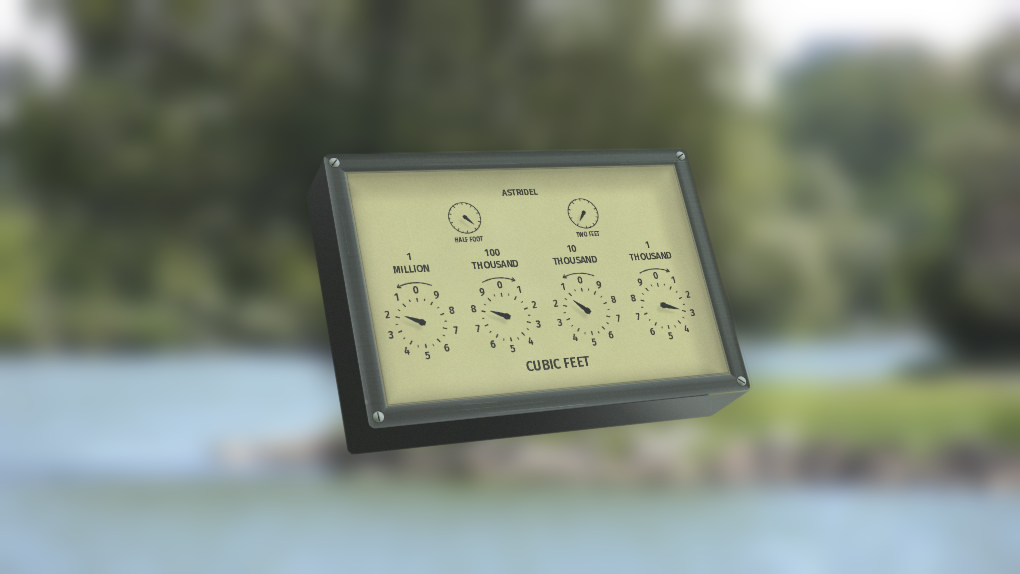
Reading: 181300 ft³
